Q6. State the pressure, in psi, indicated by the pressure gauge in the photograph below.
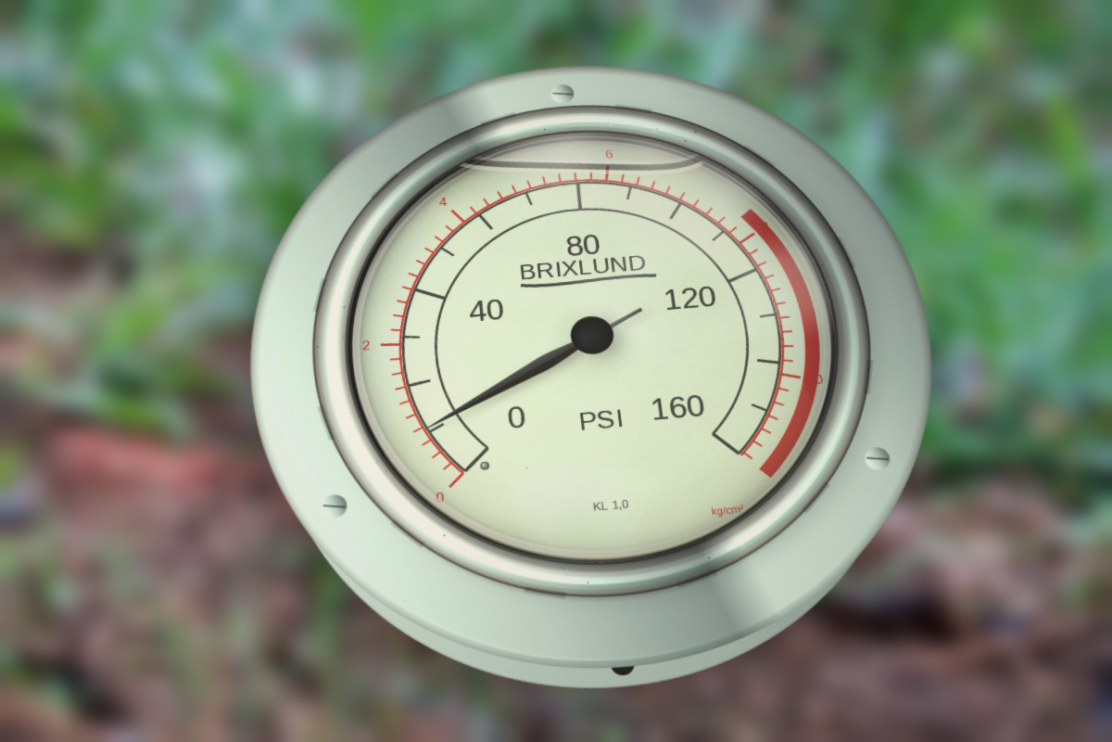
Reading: 10 psi
